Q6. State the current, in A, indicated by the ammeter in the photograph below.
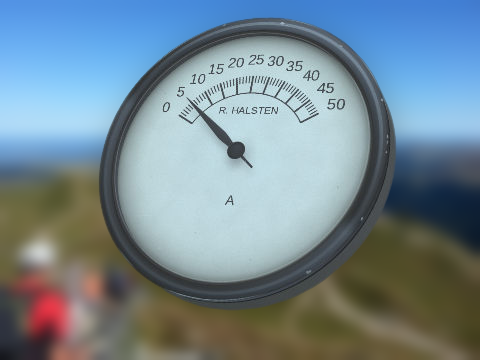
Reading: 5 A
